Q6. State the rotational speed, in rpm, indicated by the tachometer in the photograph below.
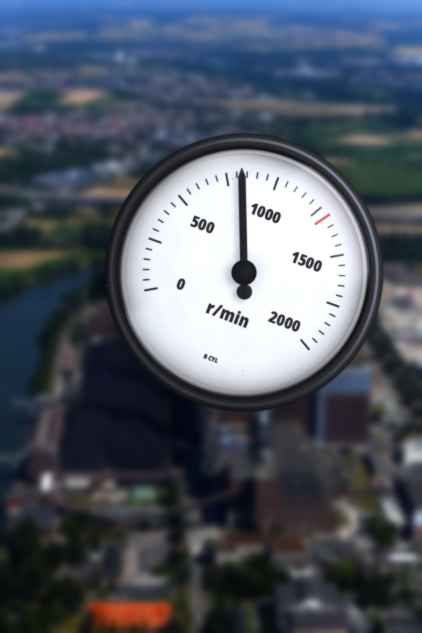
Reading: 825 rpm
